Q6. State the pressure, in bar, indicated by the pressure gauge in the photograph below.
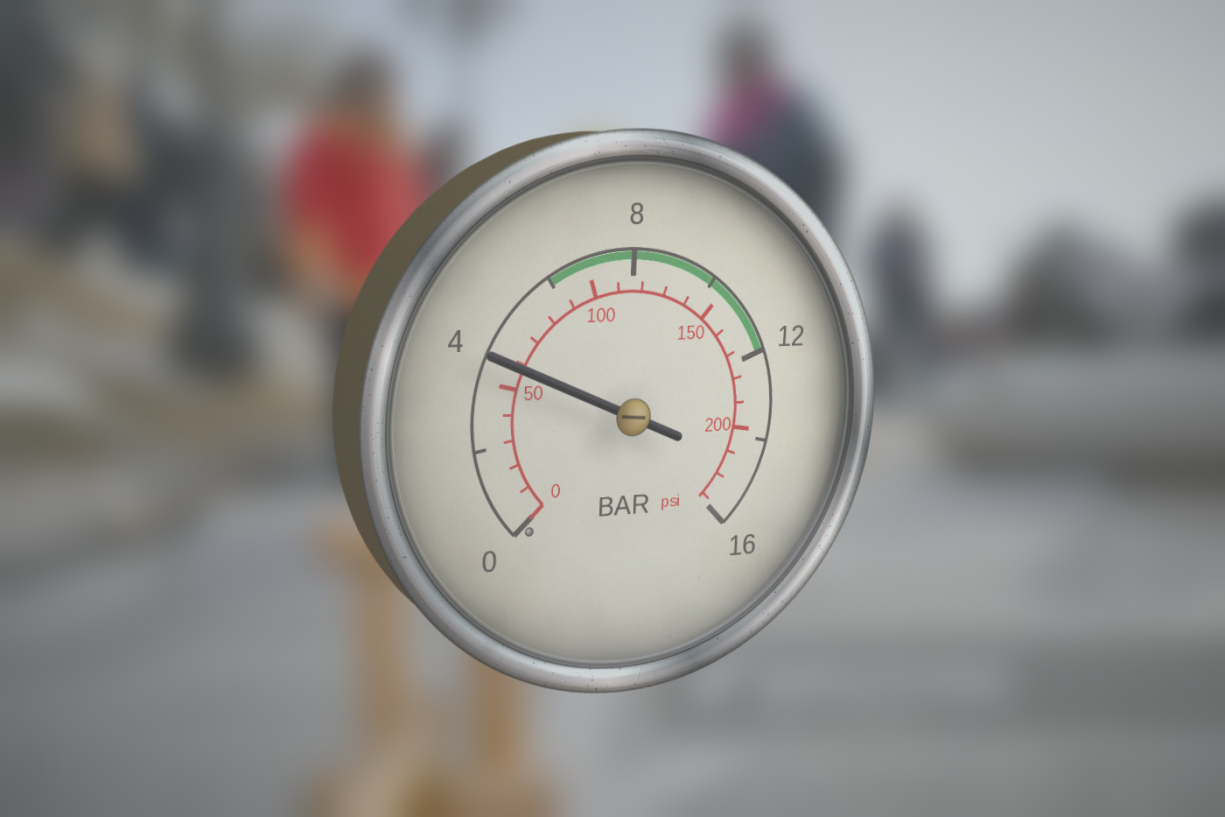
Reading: 4 bar
